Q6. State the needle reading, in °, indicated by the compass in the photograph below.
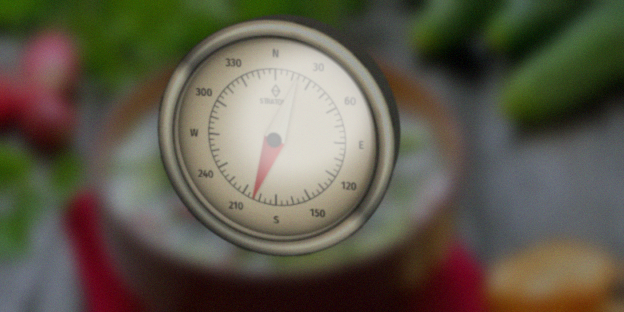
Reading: 200 °
